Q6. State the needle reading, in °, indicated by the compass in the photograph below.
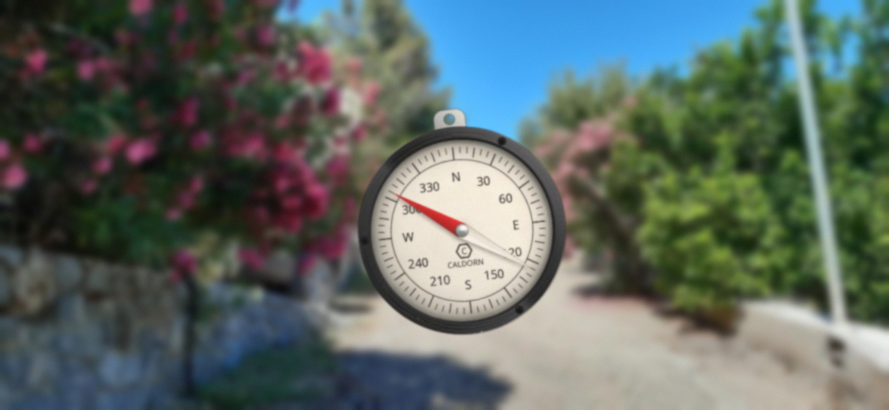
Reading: 305 °
